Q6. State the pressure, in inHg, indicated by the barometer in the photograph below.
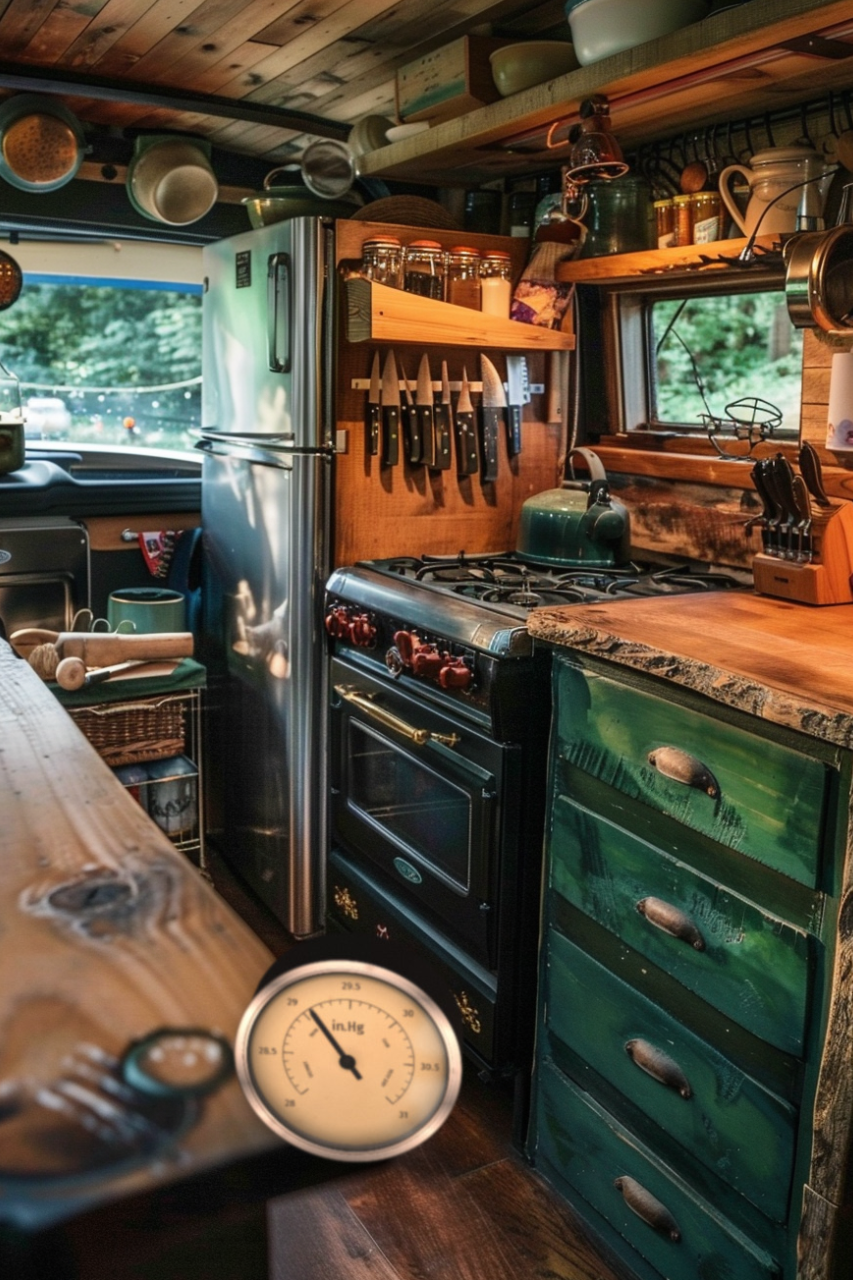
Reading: 29.1 inHg
